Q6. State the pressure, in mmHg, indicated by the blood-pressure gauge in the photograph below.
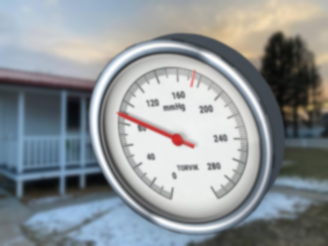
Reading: 90 mmHg
